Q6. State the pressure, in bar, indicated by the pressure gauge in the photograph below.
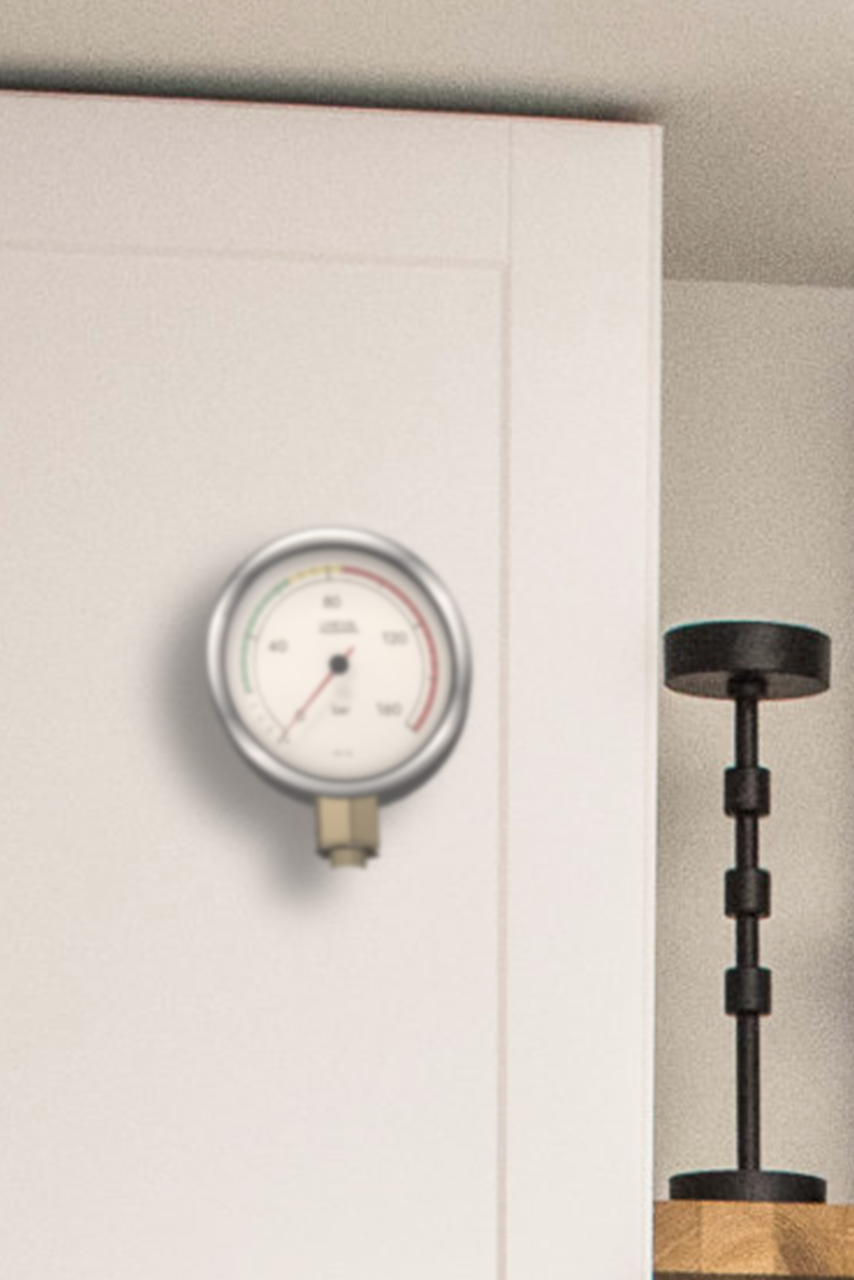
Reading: 0 bar
